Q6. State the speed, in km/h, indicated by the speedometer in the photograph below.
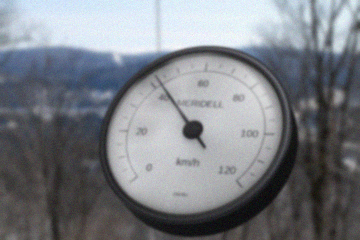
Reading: 42.5 km/h
